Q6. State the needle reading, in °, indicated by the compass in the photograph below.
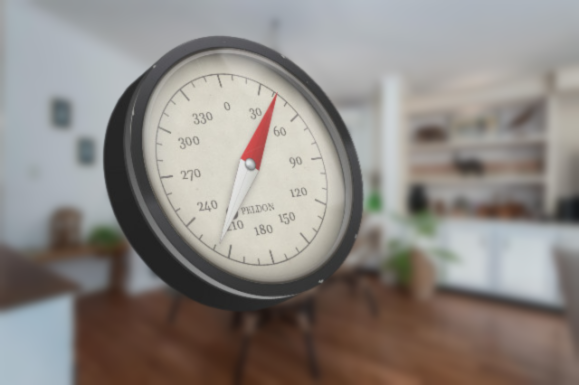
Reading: 40 °
